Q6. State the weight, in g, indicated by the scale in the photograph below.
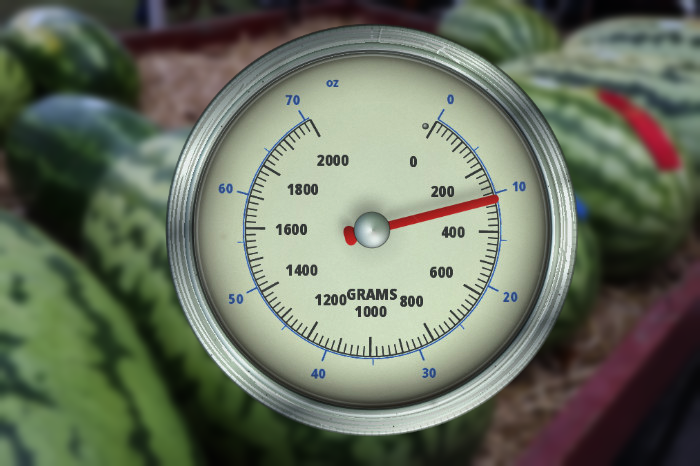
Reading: 300 g
